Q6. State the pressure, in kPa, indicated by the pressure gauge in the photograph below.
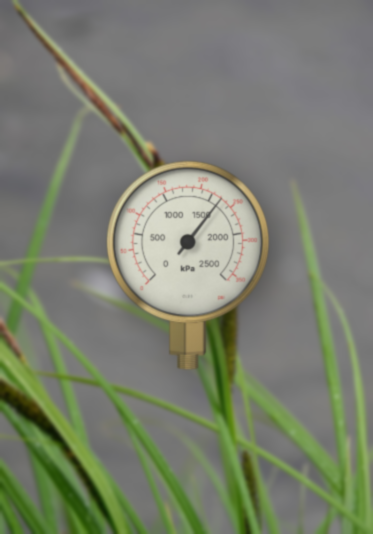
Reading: 1600 kPa
